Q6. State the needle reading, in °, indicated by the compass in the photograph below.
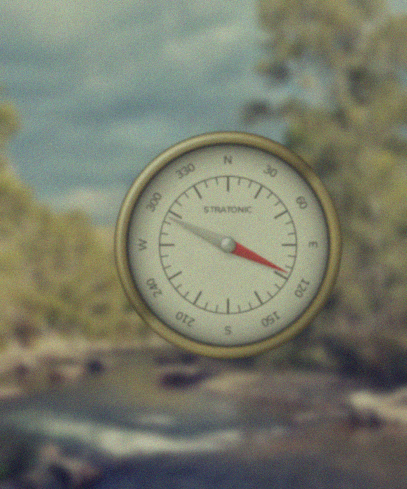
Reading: 115 °
